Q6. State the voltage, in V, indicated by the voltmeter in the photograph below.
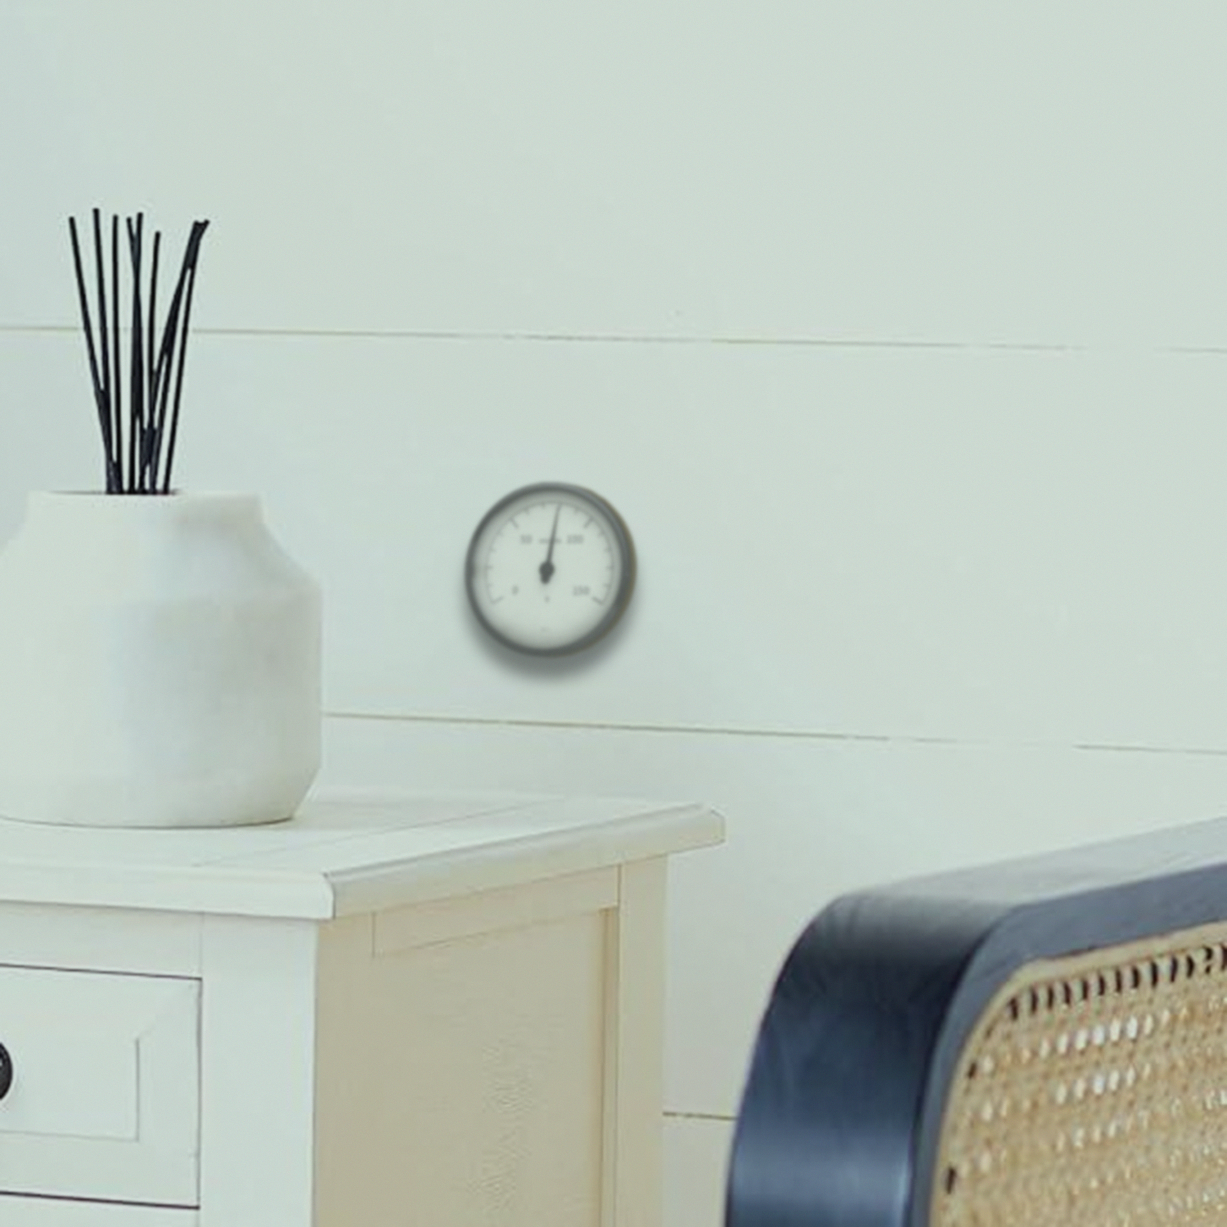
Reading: 80 V
